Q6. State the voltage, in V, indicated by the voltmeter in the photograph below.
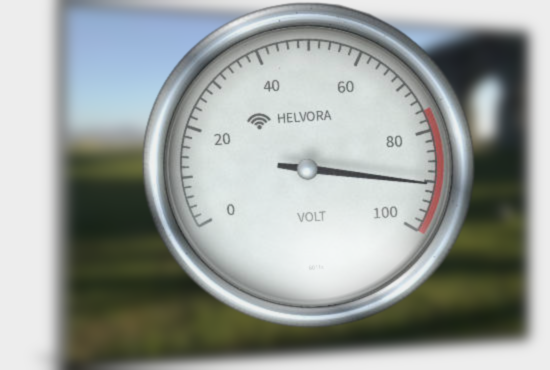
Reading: 90 V
